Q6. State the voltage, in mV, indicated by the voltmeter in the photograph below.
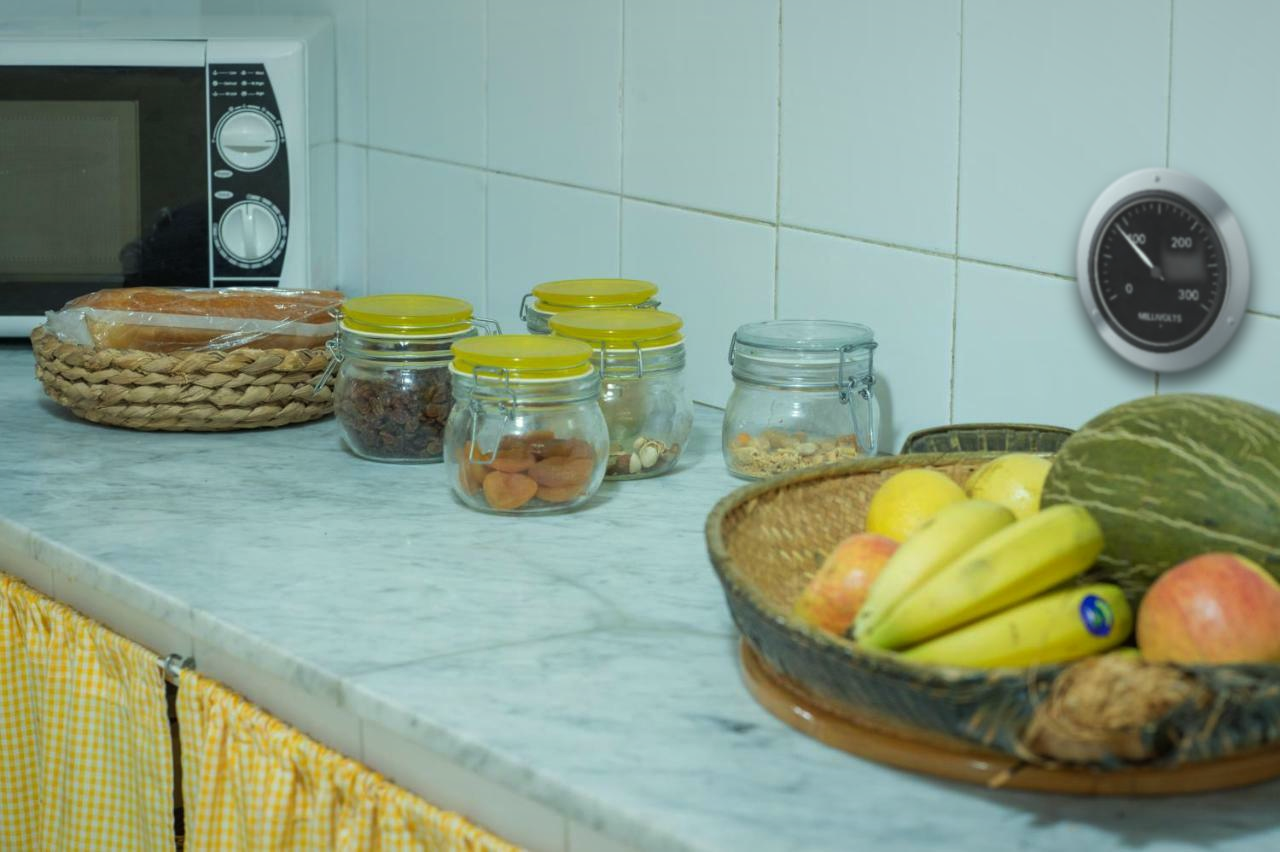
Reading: 90 mV
